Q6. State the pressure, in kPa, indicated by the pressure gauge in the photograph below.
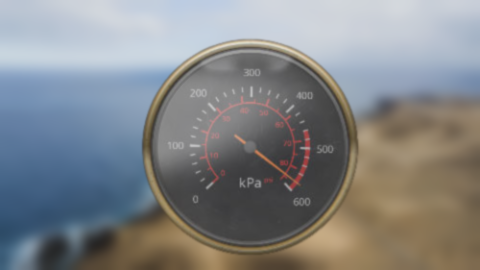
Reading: 580 kPa
